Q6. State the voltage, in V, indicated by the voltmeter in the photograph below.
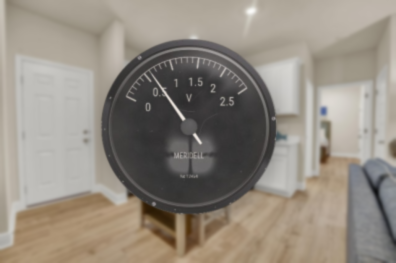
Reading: 0.6 V
